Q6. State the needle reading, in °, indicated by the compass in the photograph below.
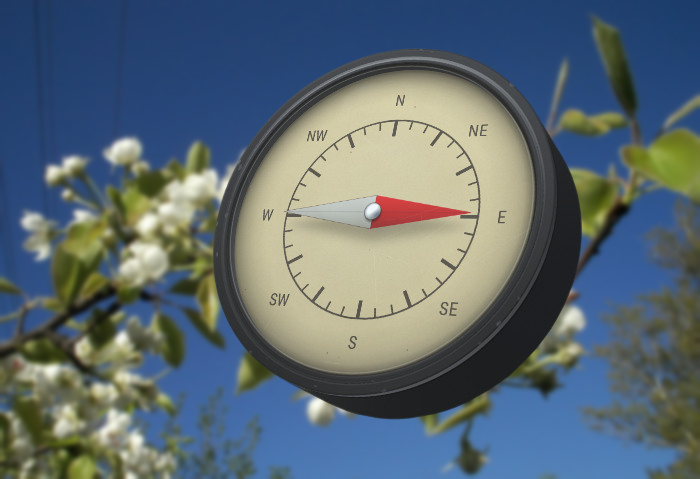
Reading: 90 °
